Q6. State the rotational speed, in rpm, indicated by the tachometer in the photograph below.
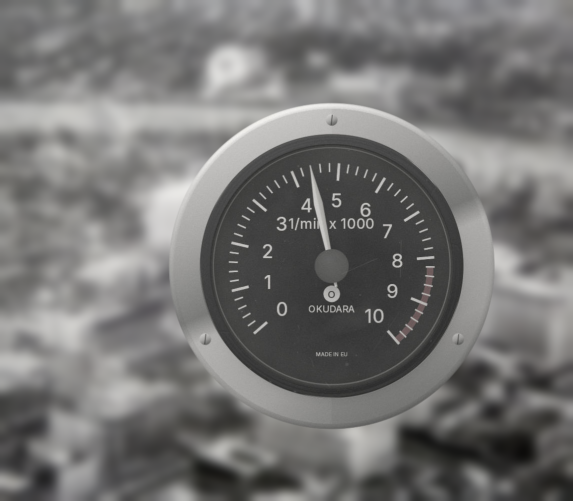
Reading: 4400 rpm
